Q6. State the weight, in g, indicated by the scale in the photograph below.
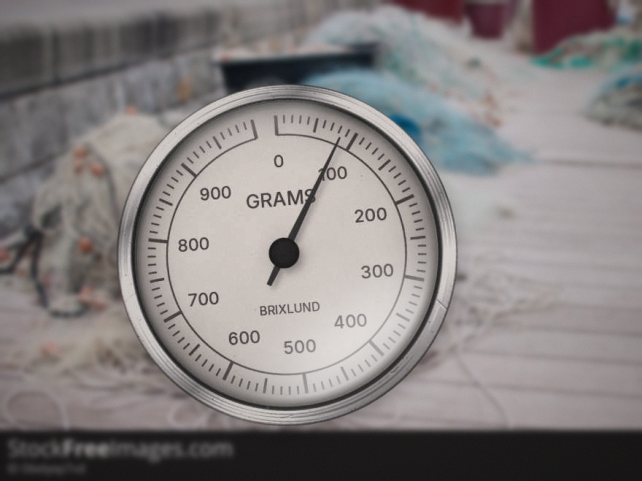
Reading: 85 g
